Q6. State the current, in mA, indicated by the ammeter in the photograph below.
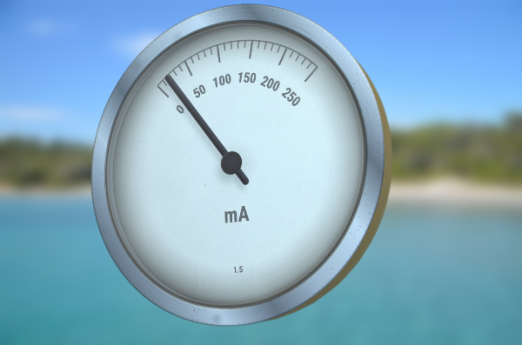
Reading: 20 mA
